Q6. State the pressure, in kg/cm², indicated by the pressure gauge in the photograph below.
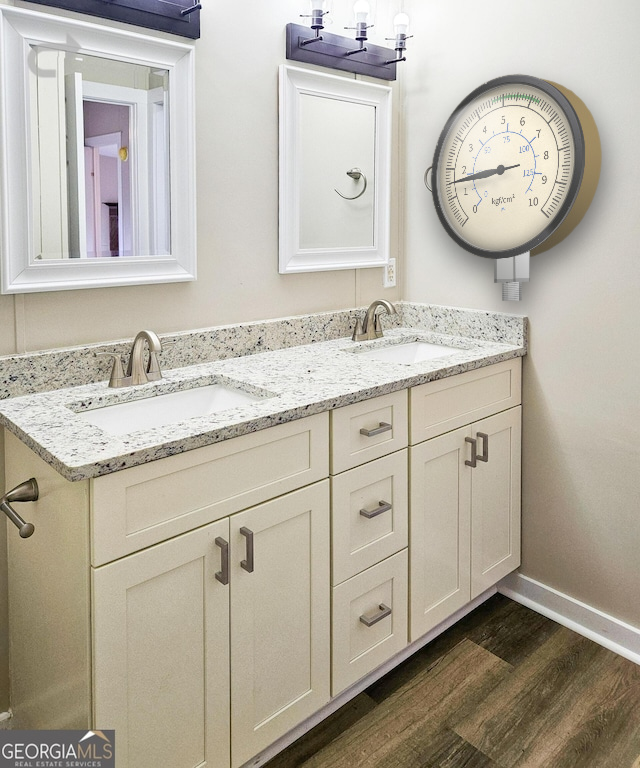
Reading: 1.5 kg/cm²
